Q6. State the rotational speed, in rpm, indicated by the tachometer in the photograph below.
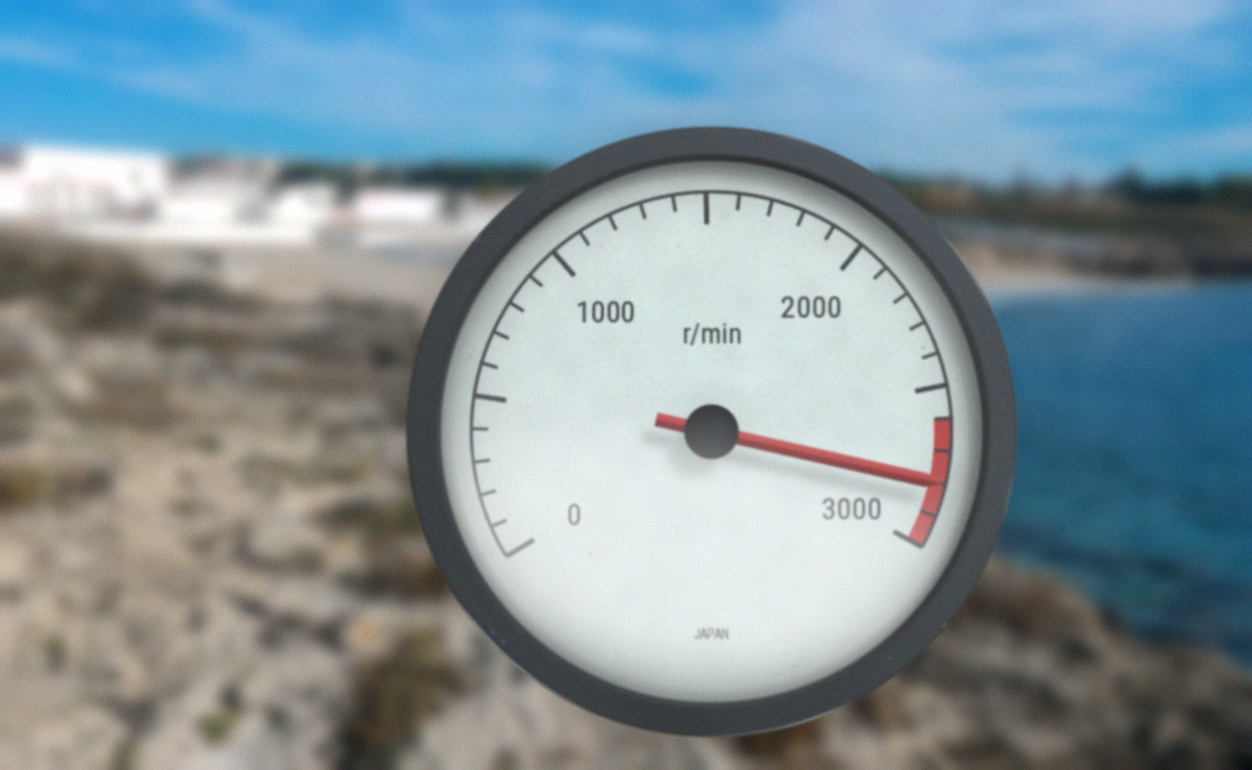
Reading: 2800 rpm
